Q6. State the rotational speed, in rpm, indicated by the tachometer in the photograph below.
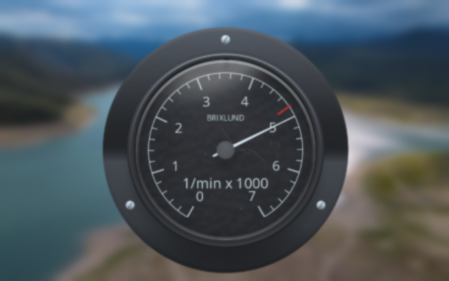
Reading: 5000 rpm
